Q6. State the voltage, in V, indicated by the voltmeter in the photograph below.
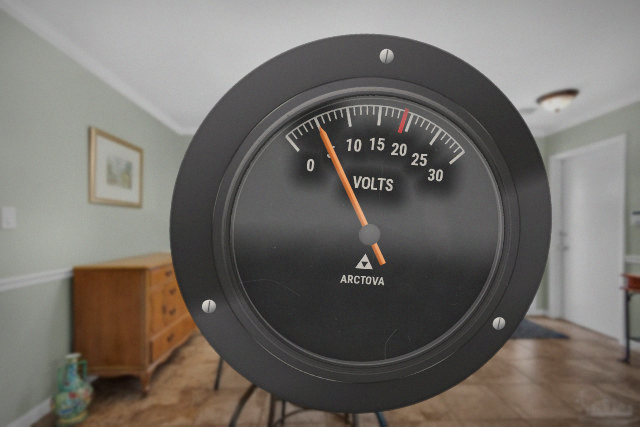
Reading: 5 V
